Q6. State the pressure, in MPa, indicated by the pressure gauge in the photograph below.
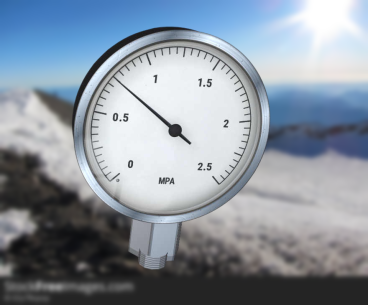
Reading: 0.75 MPa
